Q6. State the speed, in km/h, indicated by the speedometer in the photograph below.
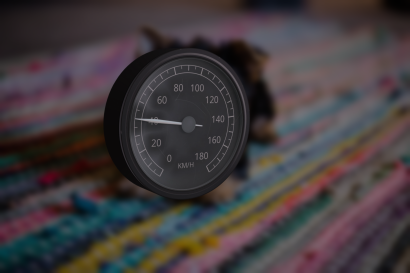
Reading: 40 km/h
